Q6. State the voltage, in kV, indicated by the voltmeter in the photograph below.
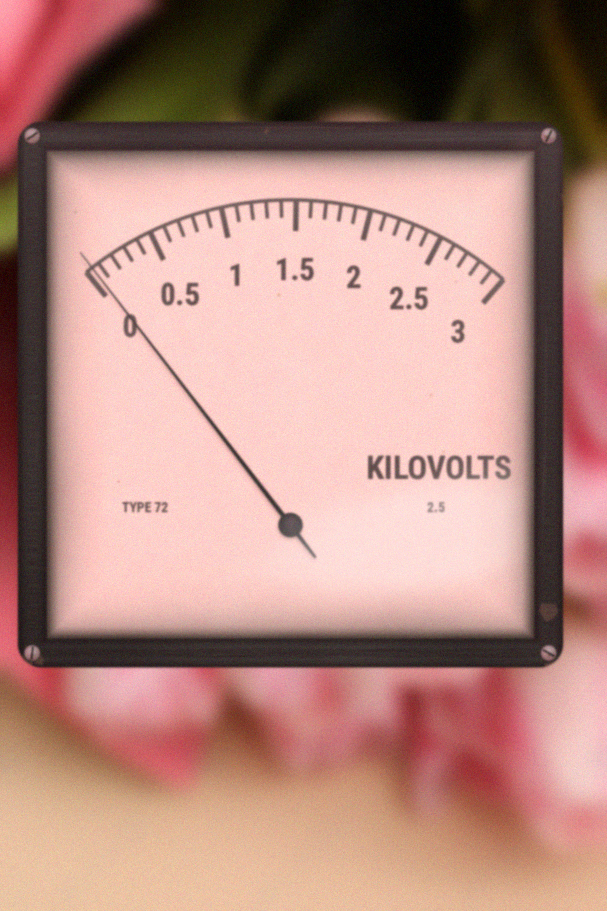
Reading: 0.05 kV
